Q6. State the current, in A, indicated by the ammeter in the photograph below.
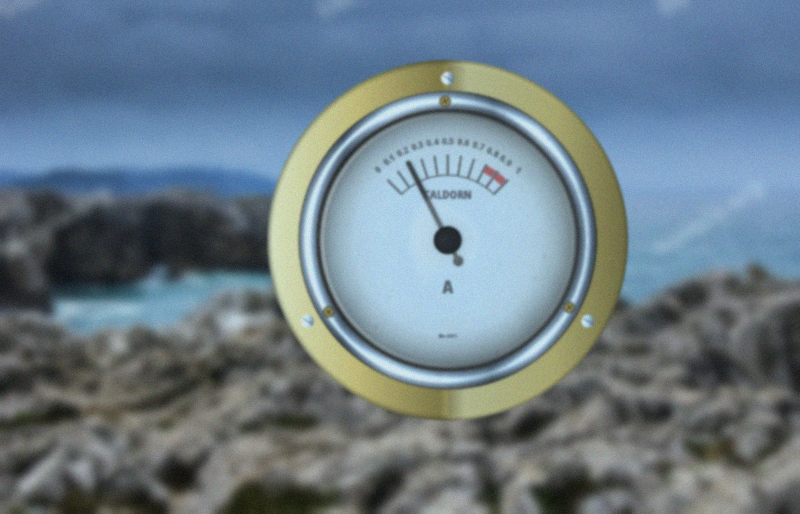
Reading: 0.2 A
